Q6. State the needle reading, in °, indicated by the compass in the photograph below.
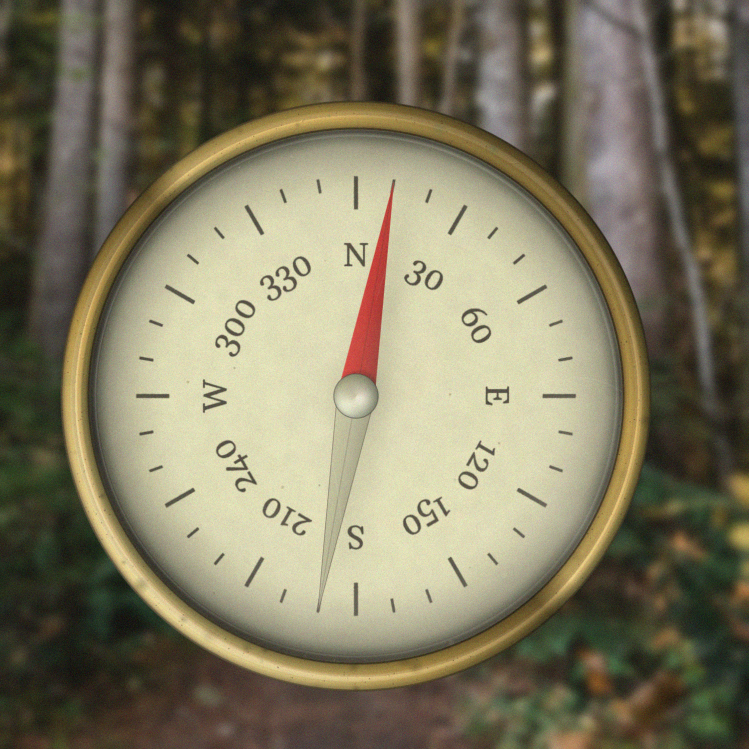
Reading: 10 °
